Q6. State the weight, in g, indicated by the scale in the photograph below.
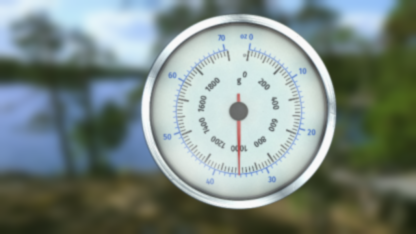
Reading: 1000 g
